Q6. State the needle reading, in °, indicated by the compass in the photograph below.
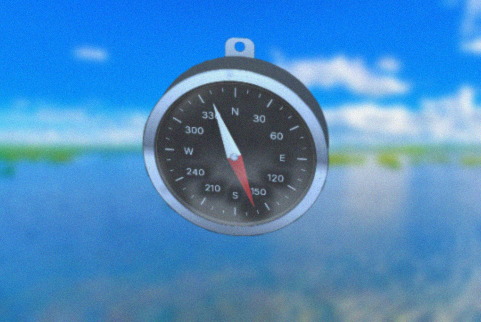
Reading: 160 °
